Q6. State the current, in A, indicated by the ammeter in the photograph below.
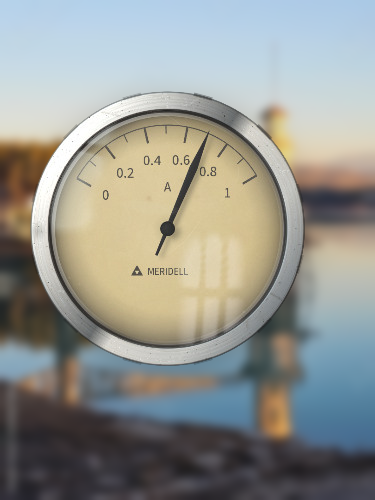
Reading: 0.7 A
